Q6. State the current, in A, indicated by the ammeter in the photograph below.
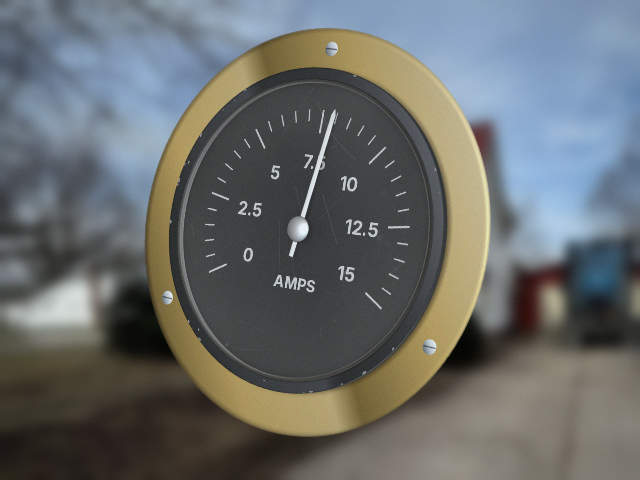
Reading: 8 A
